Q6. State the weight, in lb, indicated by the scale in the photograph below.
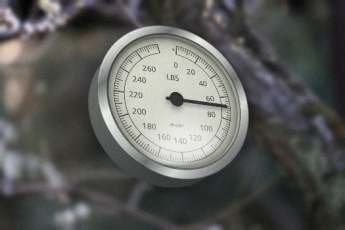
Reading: 70 lb
